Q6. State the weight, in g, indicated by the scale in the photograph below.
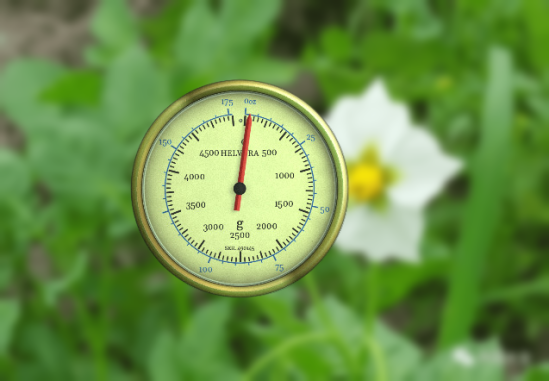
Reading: 50 g
